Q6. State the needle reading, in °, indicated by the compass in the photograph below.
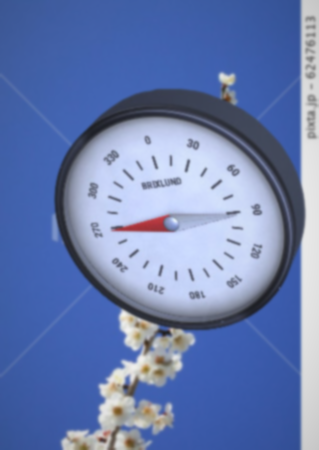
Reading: 270 °
